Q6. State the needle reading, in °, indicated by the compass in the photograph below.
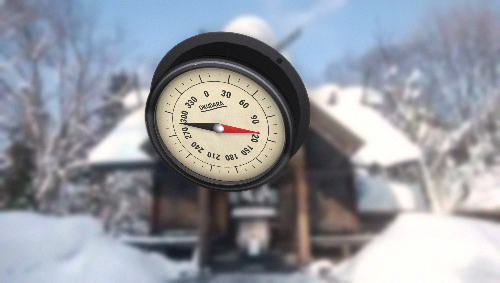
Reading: 110 °
